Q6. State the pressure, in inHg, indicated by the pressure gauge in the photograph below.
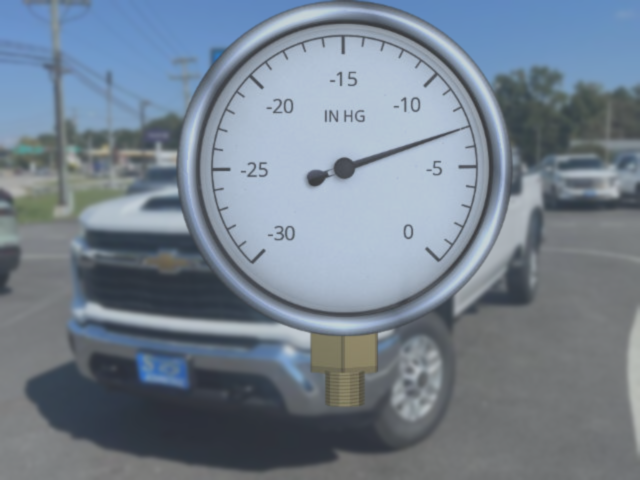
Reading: -7 inHg
